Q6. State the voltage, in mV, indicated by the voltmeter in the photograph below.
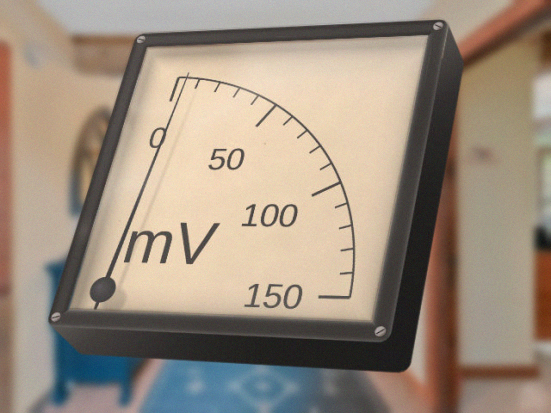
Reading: 5 mV
